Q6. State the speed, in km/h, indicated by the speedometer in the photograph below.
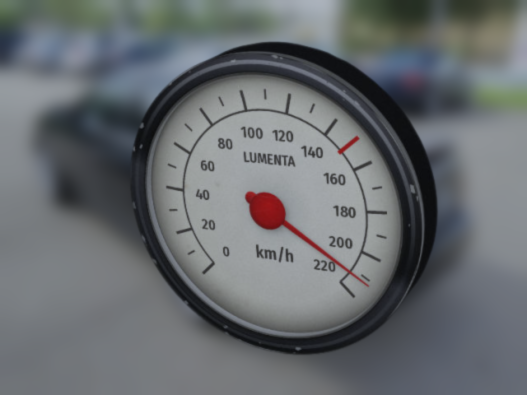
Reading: 210 km/h
